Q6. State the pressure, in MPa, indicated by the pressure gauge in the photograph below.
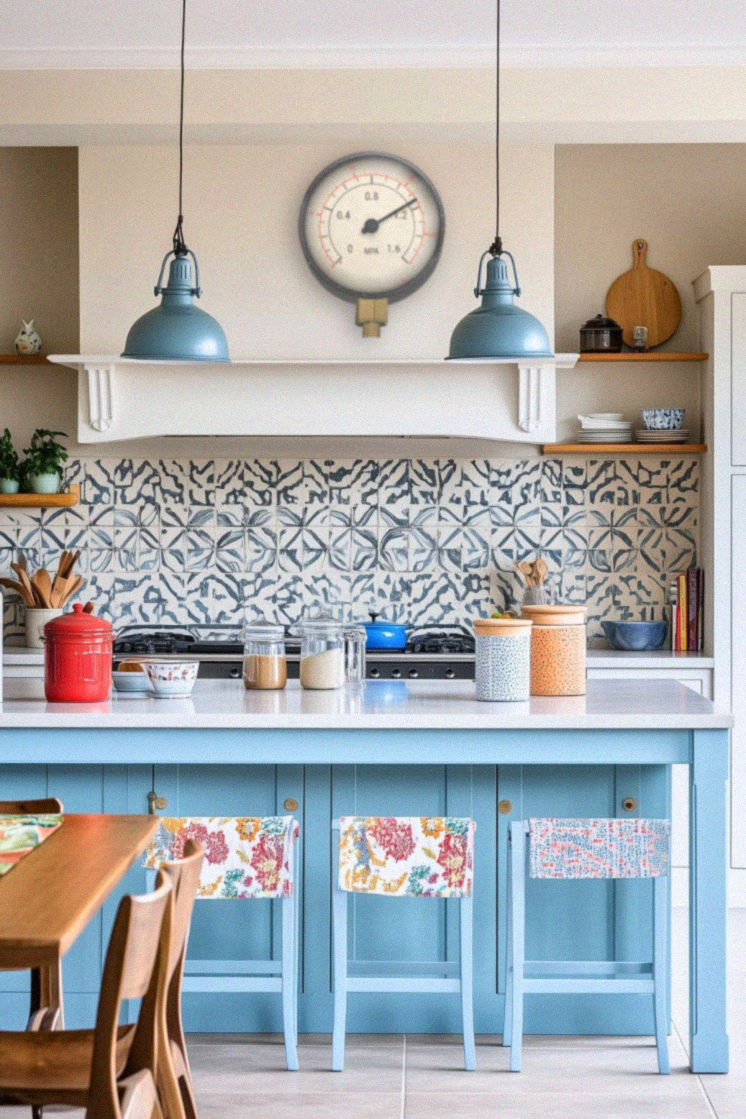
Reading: 1.15 MPa
